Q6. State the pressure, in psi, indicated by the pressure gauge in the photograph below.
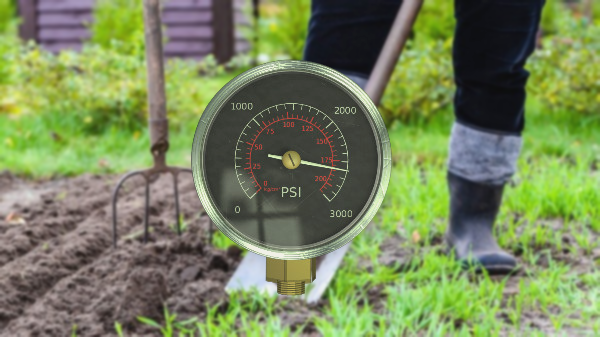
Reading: 2600 psi
